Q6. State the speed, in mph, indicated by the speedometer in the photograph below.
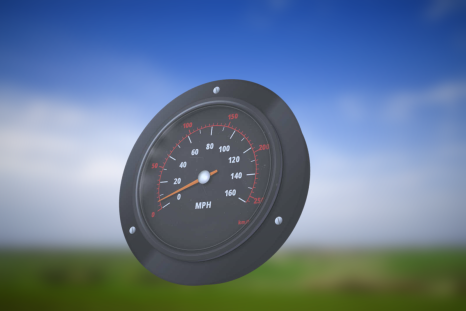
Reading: 5 mph
